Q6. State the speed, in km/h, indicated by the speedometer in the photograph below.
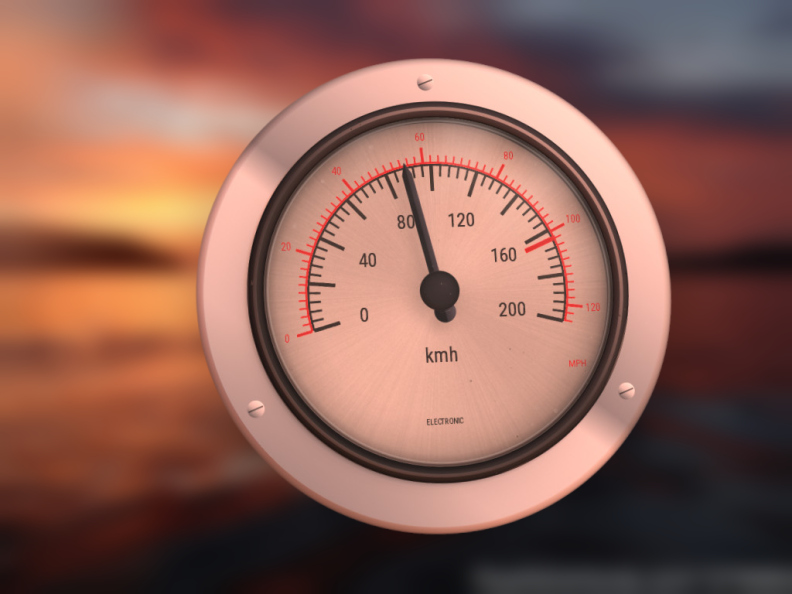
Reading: 88 km/h
